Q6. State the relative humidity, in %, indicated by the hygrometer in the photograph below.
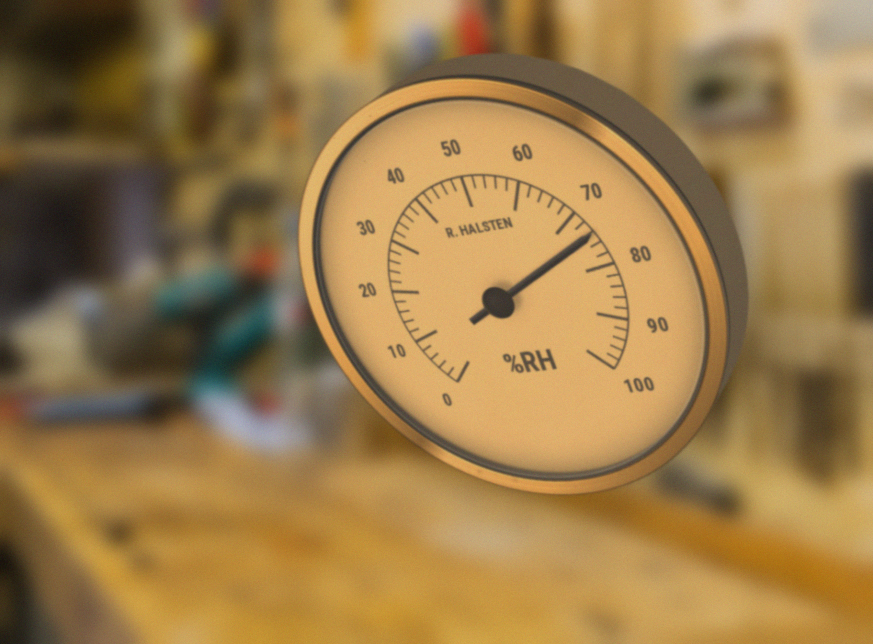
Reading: 74 %
